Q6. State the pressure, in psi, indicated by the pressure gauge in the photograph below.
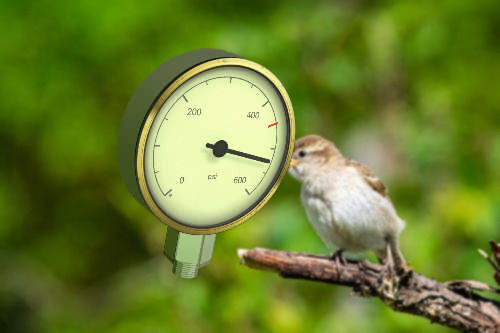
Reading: 525 psi
